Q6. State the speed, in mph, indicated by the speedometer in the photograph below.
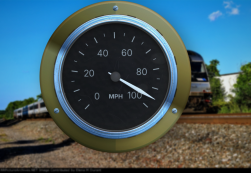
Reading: 95 mph
